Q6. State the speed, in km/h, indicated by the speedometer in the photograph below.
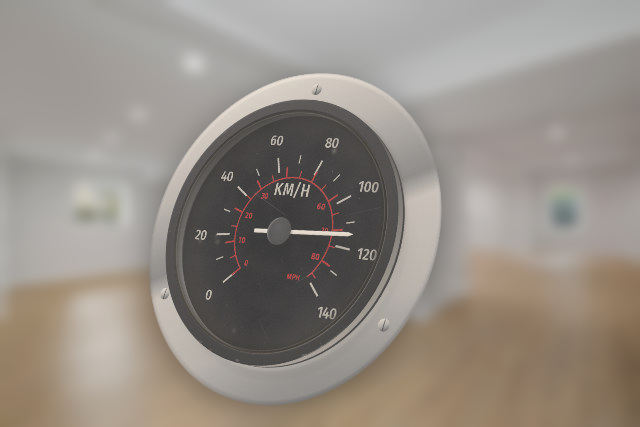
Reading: 115 km/h
